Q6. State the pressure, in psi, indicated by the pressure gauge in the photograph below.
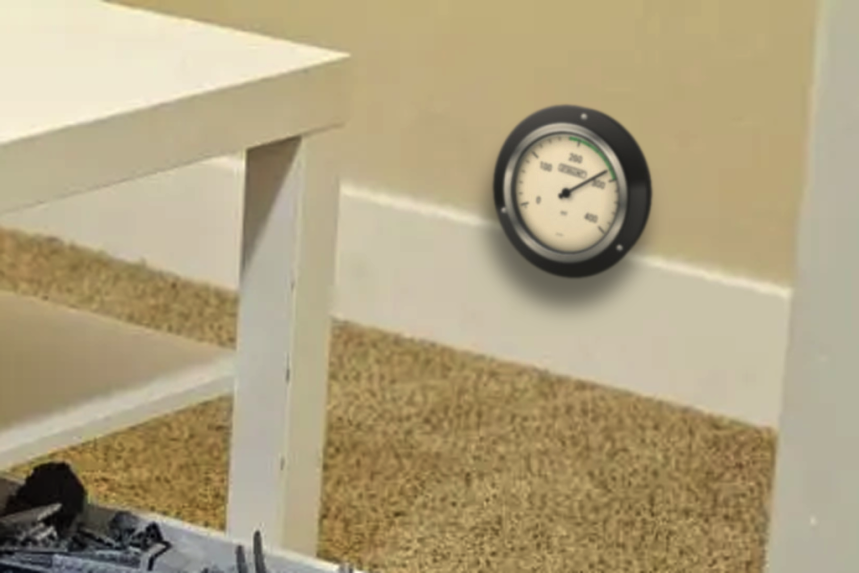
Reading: 280 psi
